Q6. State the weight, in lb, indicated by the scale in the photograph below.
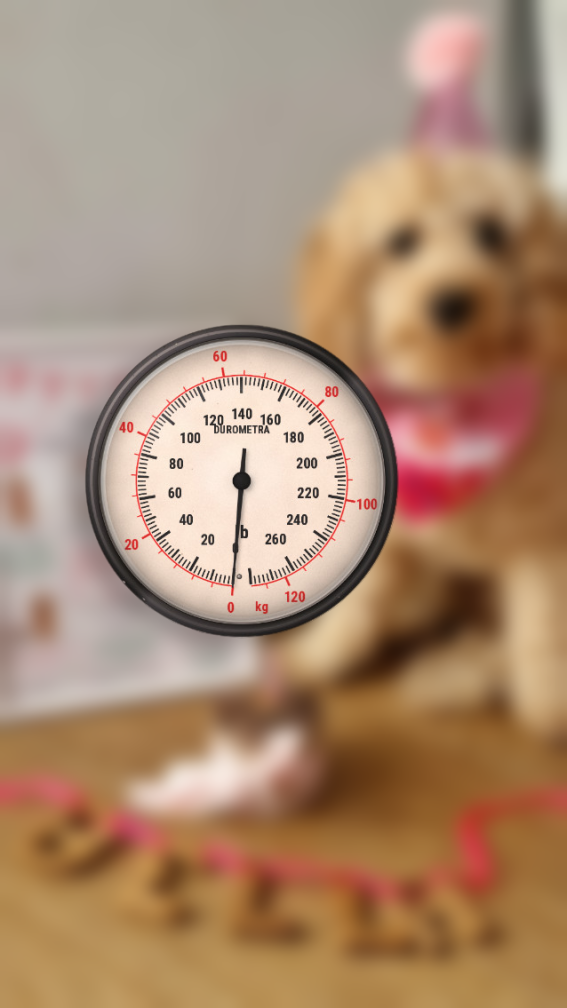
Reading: 0 lb
